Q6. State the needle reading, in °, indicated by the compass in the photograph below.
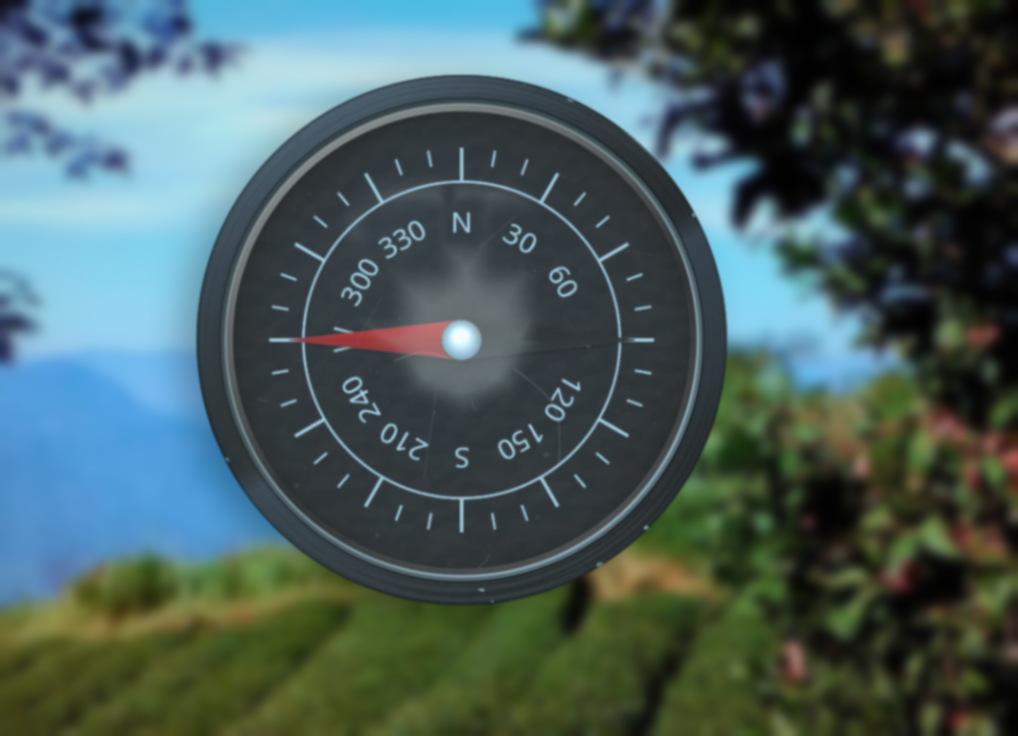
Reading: 270 °
